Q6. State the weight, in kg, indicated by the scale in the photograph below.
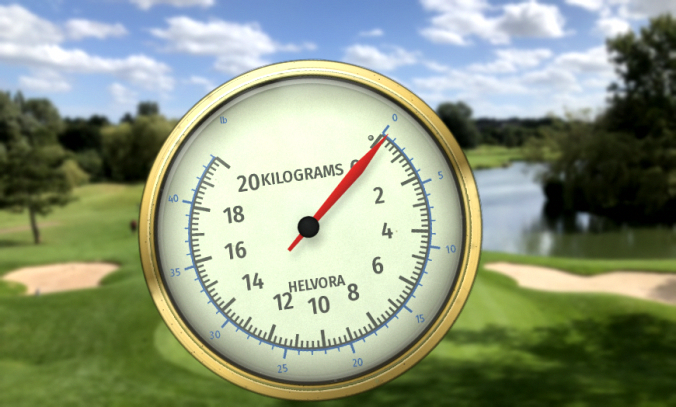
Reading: 0.2 kg
